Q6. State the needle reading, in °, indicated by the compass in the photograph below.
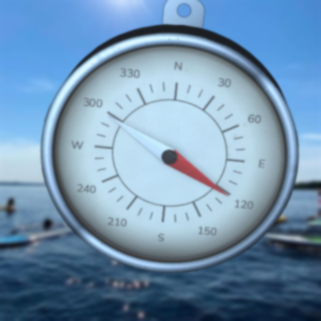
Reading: 120 °
